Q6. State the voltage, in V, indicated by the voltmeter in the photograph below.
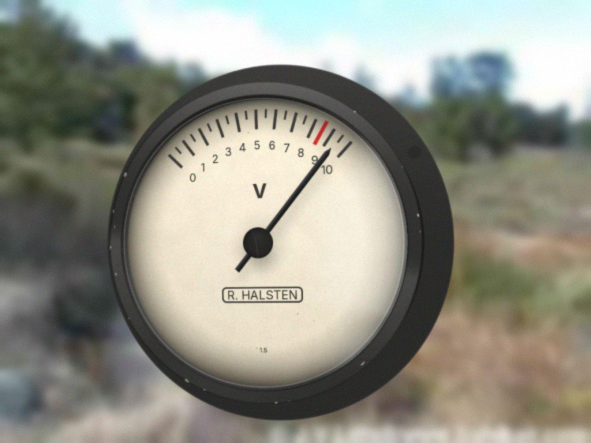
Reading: 9.5 V
